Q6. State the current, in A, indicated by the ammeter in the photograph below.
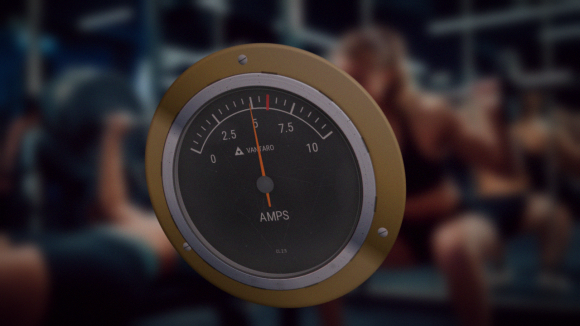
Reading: 5 A
